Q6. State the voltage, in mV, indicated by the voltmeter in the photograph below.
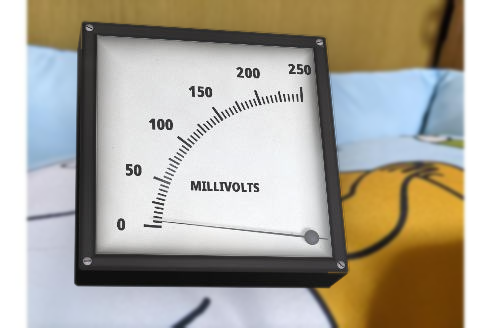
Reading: 5 mV
